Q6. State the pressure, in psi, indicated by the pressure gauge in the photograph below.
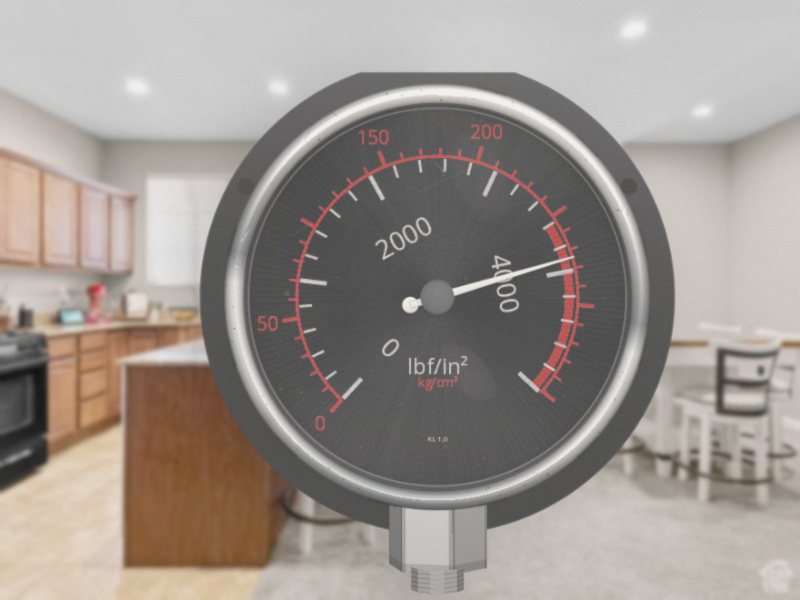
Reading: 3900 psi
